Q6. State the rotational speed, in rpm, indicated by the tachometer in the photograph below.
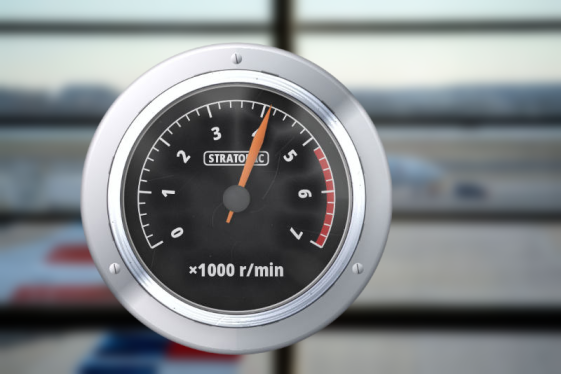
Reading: 4100 rpm
